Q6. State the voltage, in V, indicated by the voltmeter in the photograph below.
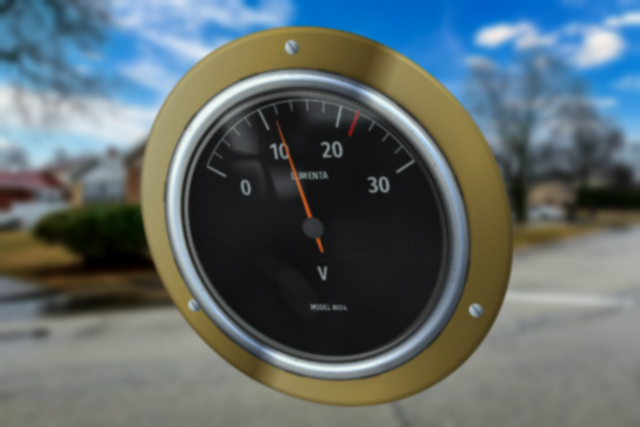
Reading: 12 V
